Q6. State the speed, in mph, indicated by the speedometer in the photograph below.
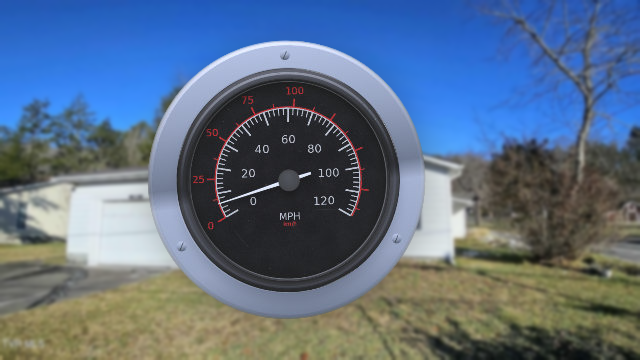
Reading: 6 mph
